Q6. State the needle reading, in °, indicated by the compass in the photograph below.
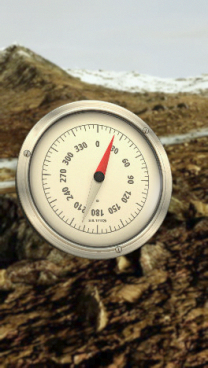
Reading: 20 °
